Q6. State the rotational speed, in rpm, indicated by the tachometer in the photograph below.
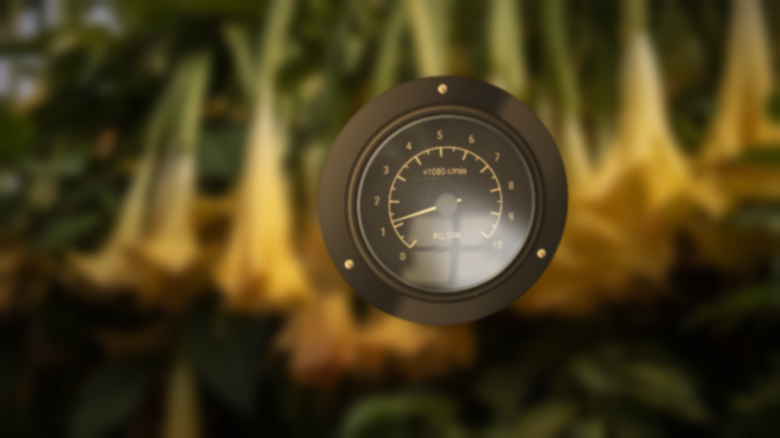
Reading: 1250 rpm
